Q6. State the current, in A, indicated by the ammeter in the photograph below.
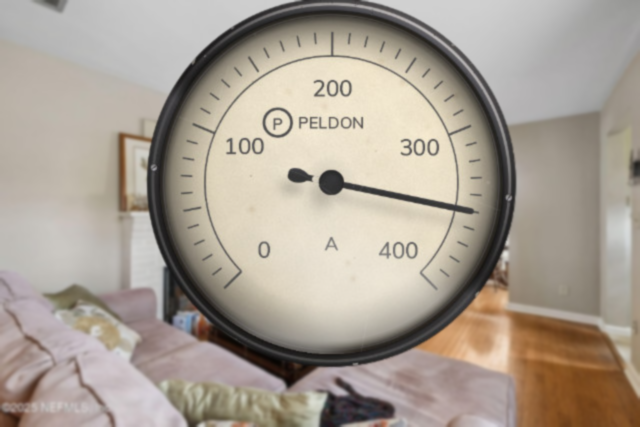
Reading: 350 A
